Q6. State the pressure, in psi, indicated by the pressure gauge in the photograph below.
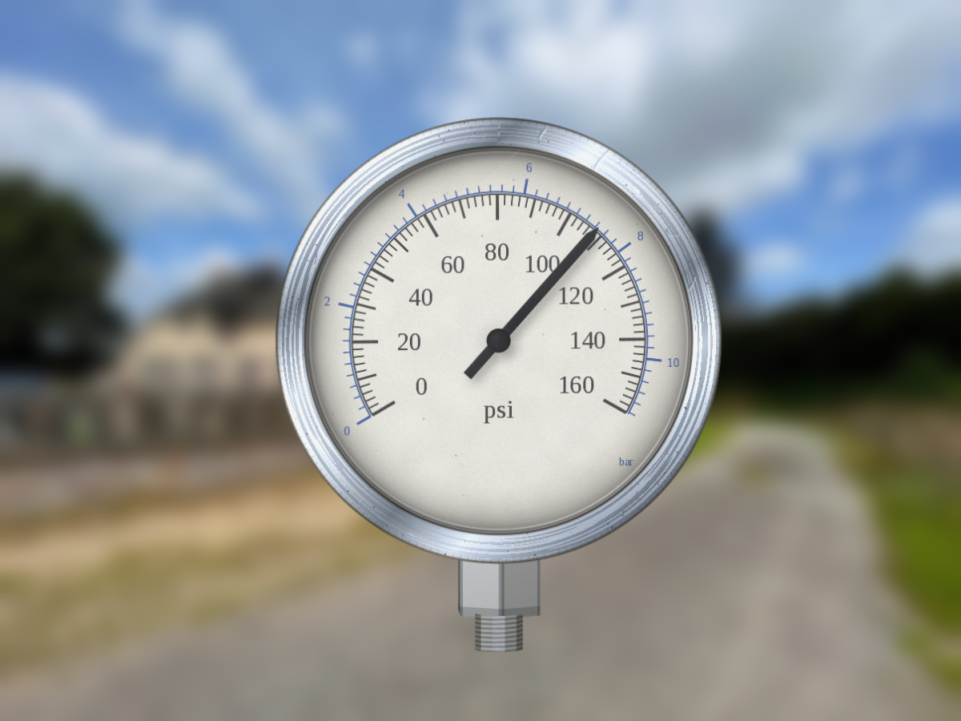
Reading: 108 psi
